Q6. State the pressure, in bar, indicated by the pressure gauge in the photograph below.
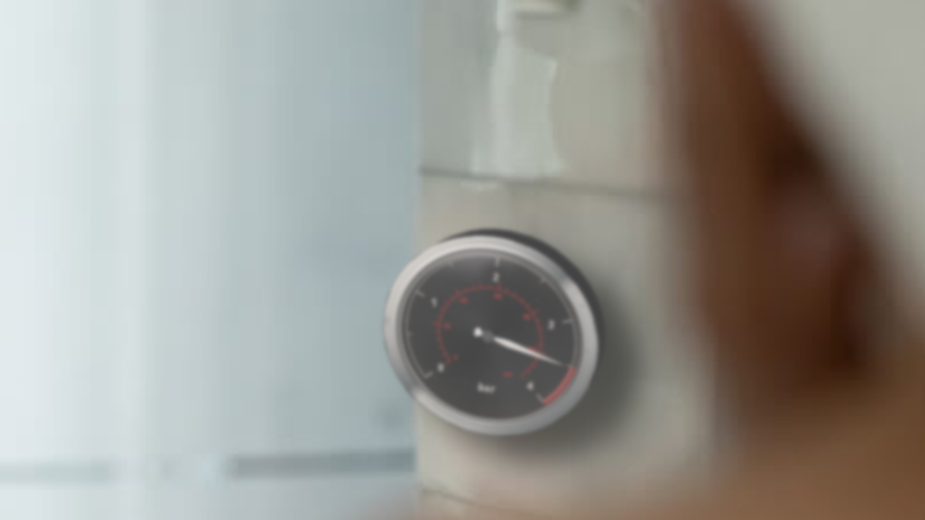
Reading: 3.5 bar
